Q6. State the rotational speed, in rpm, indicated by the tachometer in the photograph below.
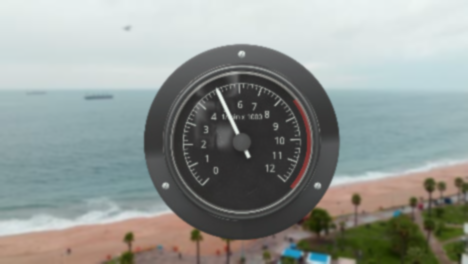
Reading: 5000 rpm
